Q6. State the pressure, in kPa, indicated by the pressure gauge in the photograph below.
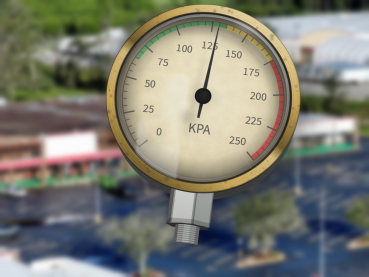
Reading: 130 kPa
